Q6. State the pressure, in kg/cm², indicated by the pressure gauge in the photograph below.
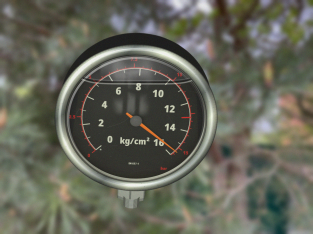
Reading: 15.5 kg/cm²
